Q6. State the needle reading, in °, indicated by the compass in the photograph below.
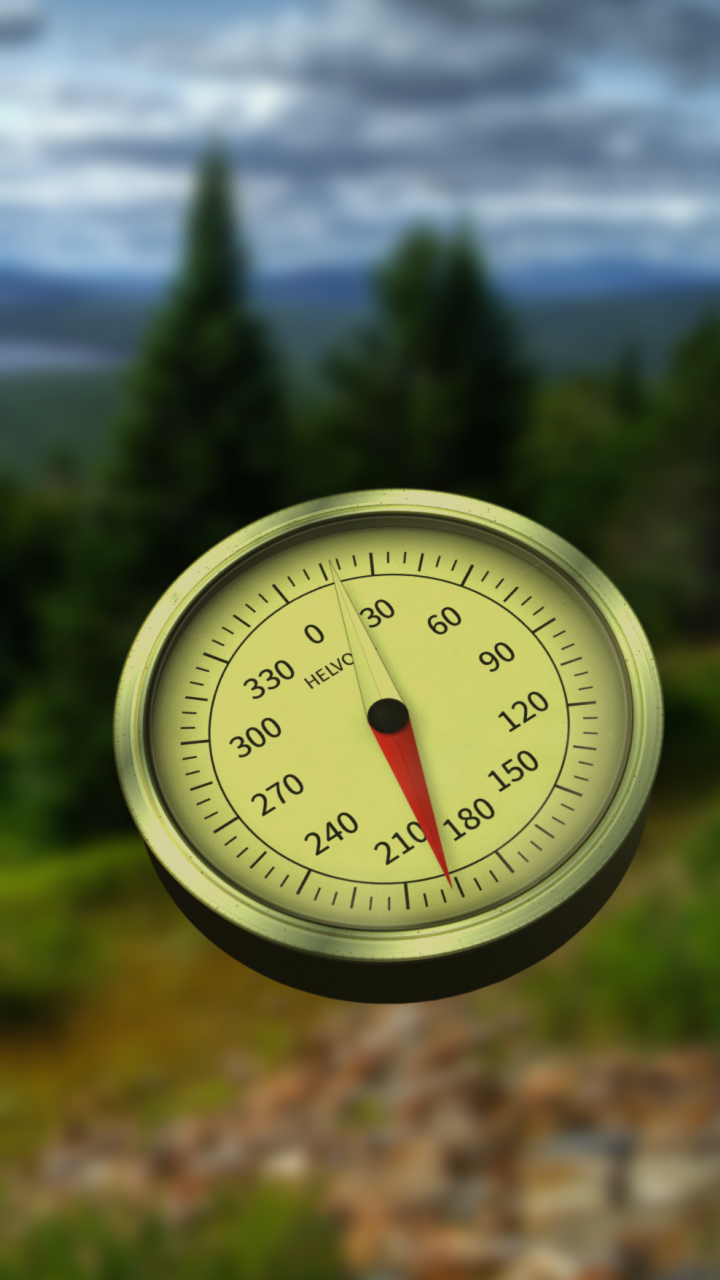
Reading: 197.5 °
